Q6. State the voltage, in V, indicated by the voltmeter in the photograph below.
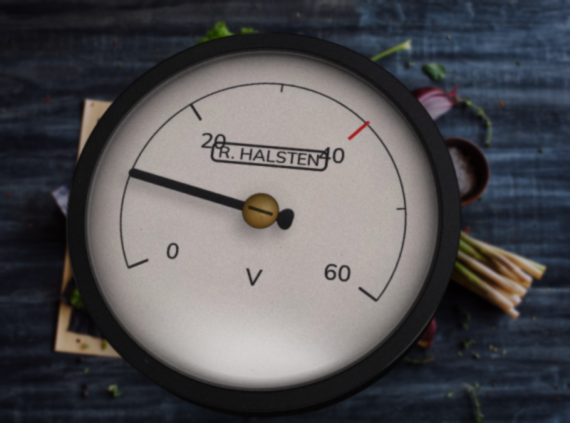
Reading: 10 V
